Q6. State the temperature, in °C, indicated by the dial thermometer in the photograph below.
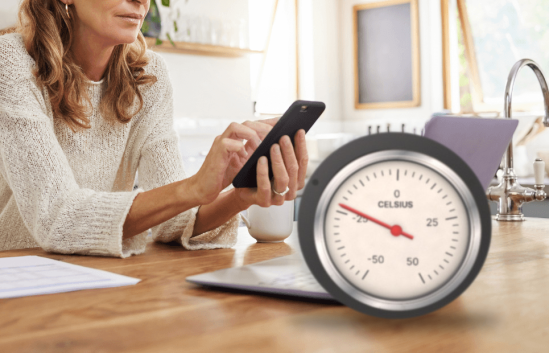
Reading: -22.5 °C
